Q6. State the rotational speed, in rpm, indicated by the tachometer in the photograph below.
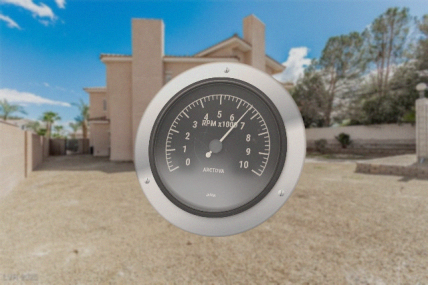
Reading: 6600 rpm
